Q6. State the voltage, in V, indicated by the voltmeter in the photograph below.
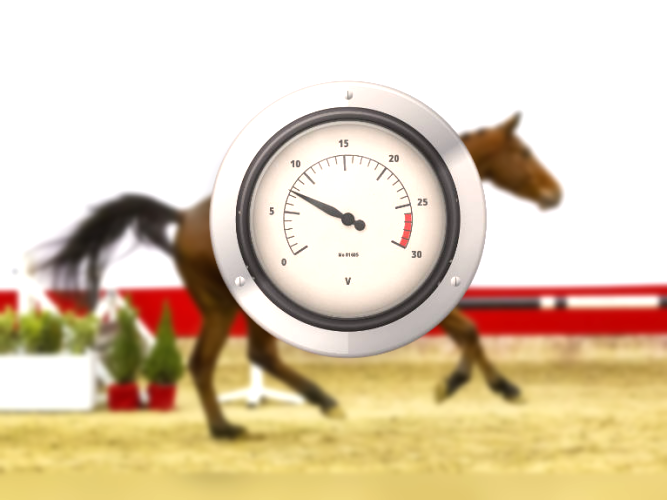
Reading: 7.5 V
